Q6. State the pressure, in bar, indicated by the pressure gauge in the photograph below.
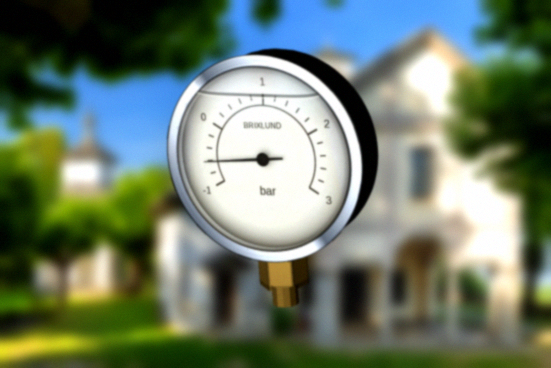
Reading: -0.6 bar
